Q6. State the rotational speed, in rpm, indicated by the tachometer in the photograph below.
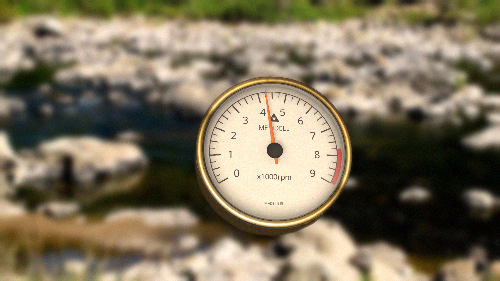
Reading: 4250 rpm
